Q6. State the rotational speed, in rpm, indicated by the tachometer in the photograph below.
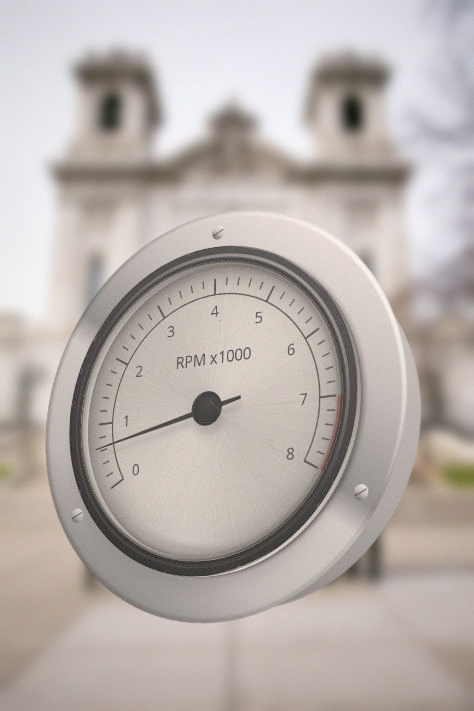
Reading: 600 rpm
